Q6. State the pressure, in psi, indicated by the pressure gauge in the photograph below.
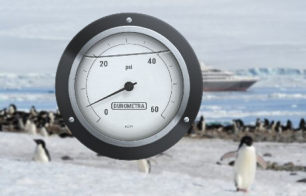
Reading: 5 psi
